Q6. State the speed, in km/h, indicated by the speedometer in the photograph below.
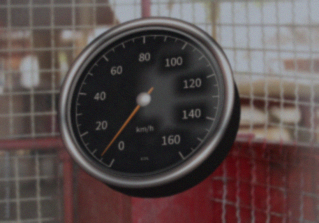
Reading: 5 km/h
